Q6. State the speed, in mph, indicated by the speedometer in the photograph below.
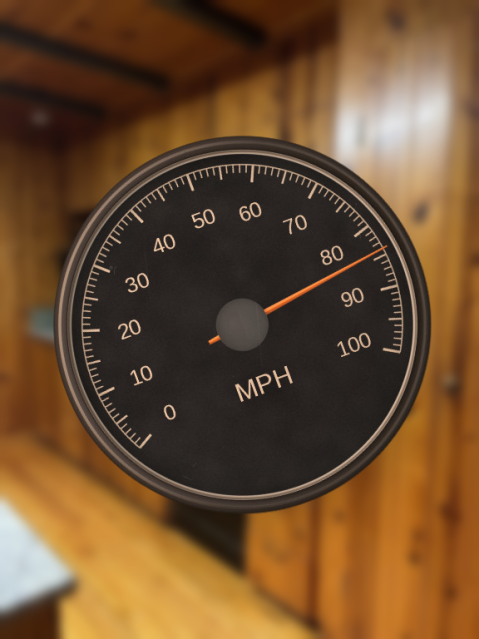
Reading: 84 mph
